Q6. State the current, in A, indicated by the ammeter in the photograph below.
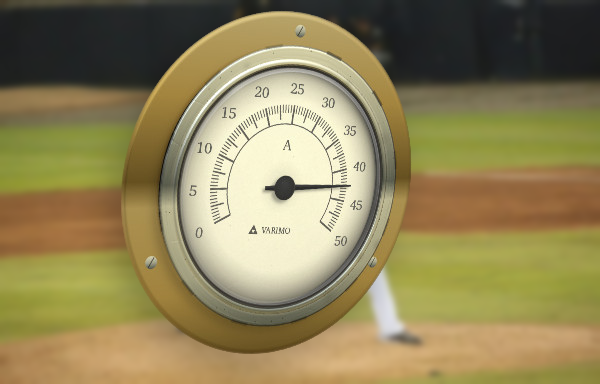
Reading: 42.5 A
